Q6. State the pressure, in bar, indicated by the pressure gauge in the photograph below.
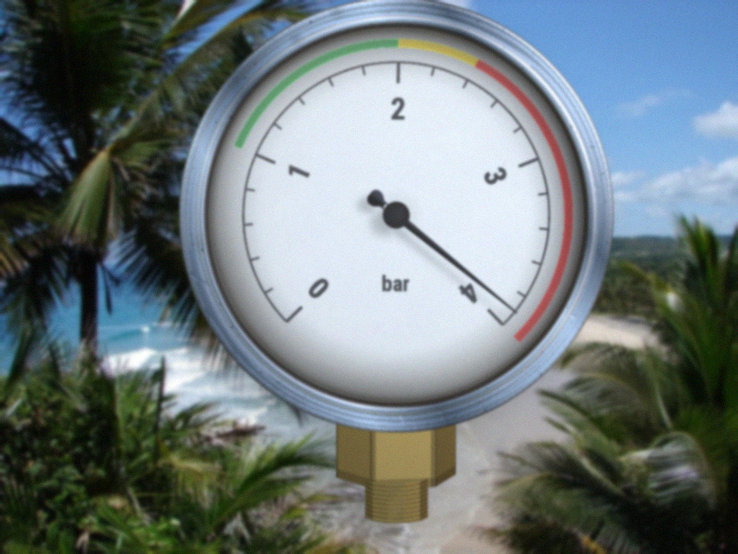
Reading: 3.9 bar
